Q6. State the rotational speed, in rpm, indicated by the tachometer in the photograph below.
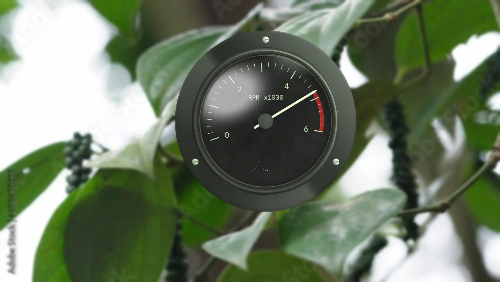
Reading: 4800 rpm
